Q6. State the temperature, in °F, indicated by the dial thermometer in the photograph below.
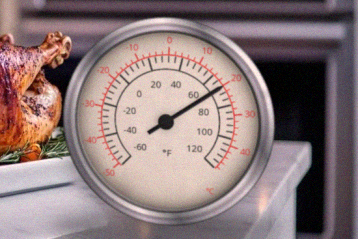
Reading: 68 °F
